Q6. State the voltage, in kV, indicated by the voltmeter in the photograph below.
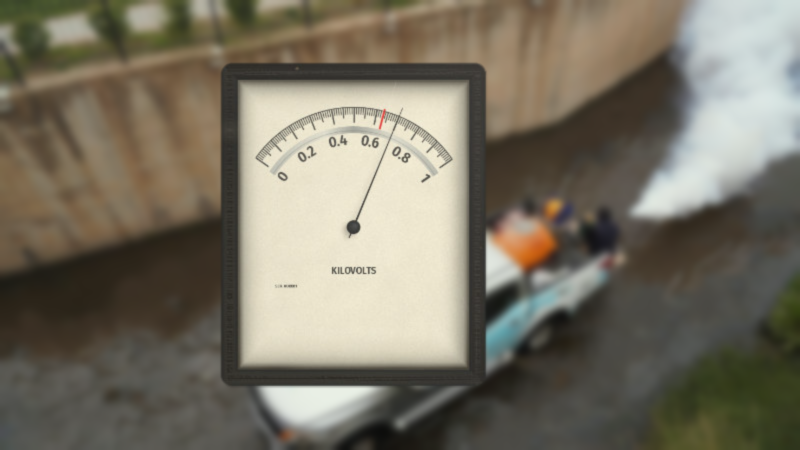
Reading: 0.7 kV
